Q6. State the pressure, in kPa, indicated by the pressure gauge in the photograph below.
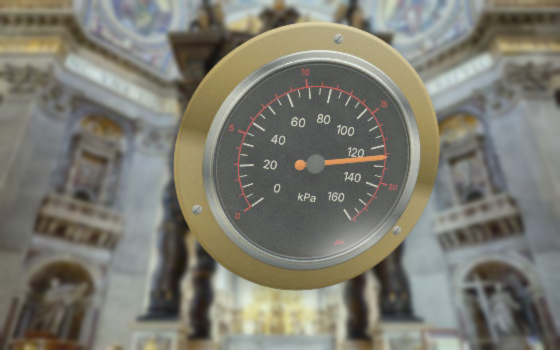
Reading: 125 kPa
